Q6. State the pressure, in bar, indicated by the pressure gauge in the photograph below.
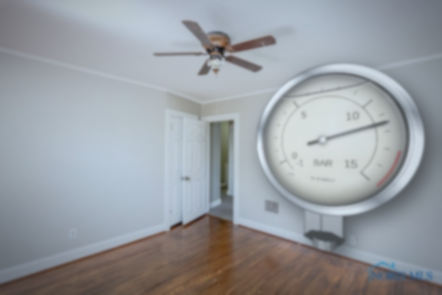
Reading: 11.5 bar
